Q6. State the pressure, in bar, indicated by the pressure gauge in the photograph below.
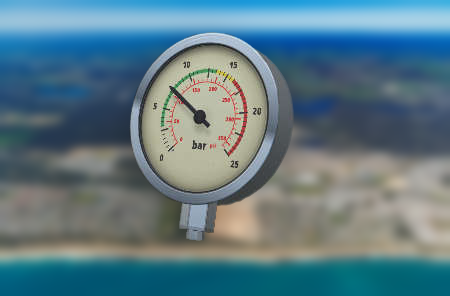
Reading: 7.5 bar
